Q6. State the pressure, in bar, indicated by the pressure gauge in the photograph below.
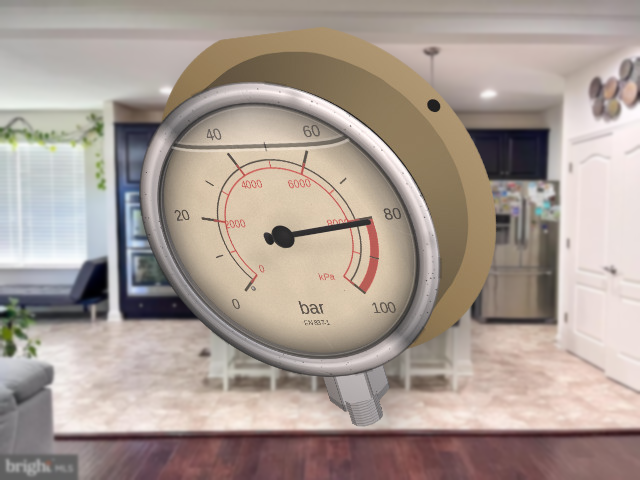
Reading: 80 bar
